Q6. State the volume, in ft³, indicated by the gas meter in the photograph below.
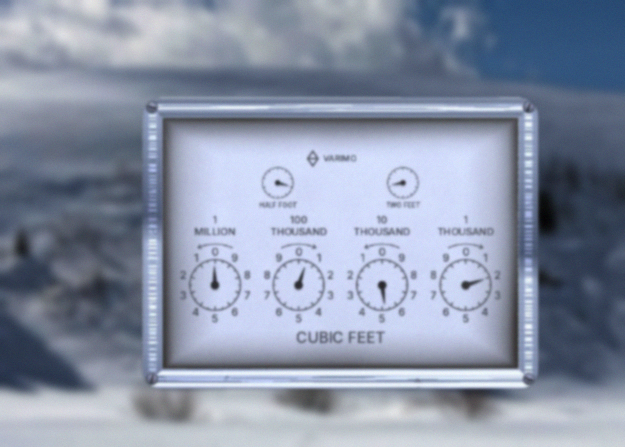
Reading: 5200 ft³
